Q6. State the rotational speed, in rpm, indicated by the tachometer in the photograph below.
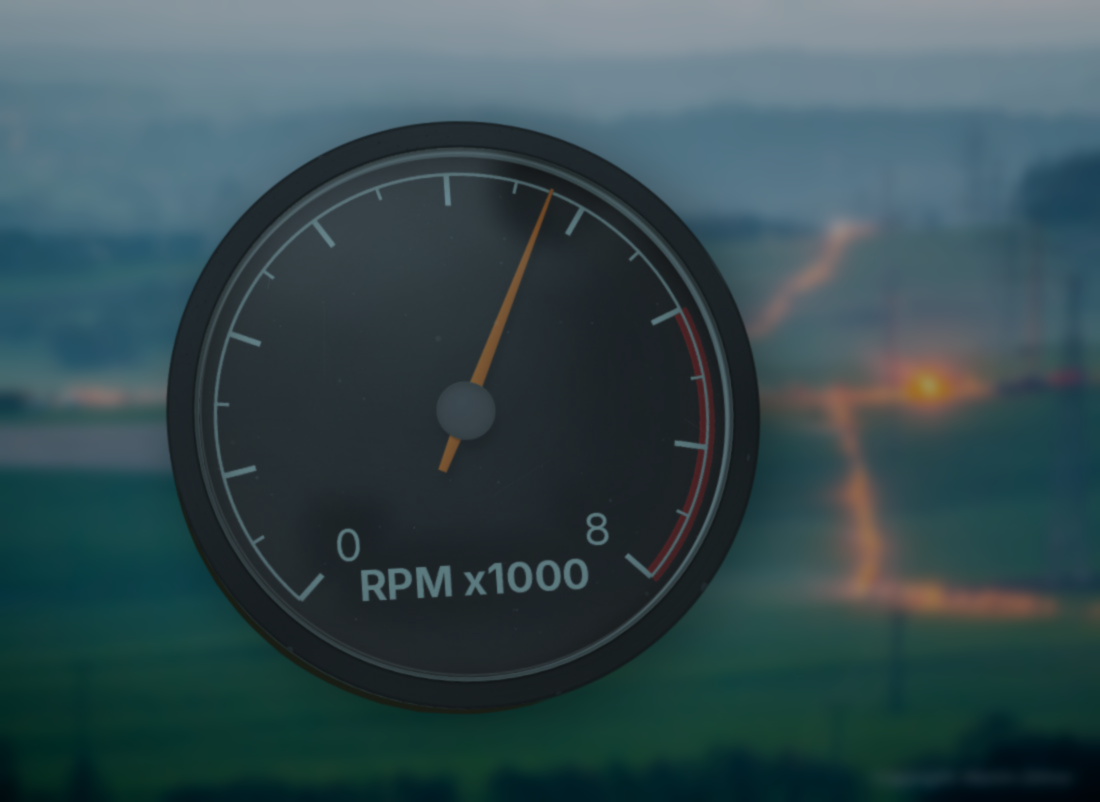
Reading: 4750 rpm
